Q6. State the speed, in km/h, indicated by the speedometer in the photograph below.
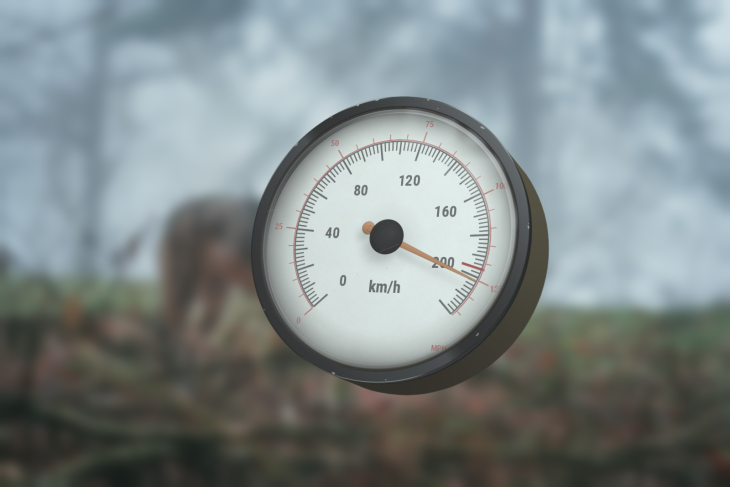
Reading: 202 km/h
